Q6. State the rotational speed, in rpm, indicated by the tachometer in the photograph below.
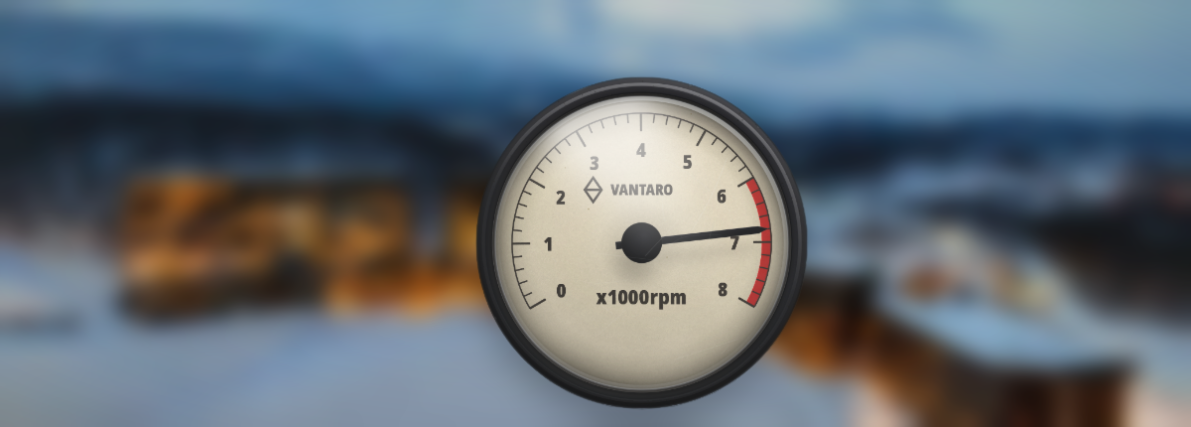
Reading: 6800 rpm
